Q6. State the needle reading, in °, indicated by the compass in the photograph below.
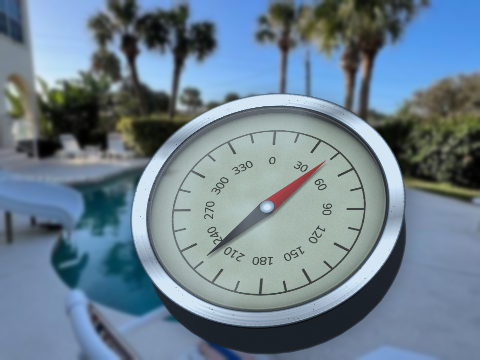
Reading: 45 °
